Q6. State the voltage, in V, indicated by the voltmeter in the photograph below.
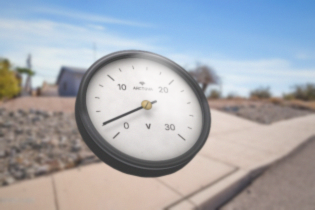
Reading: 2 V
